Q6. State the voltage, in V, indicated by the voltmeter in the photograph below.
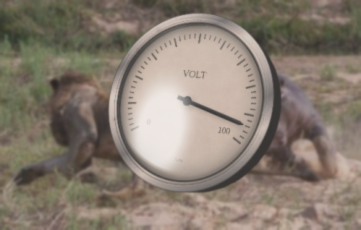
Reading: 94 V
